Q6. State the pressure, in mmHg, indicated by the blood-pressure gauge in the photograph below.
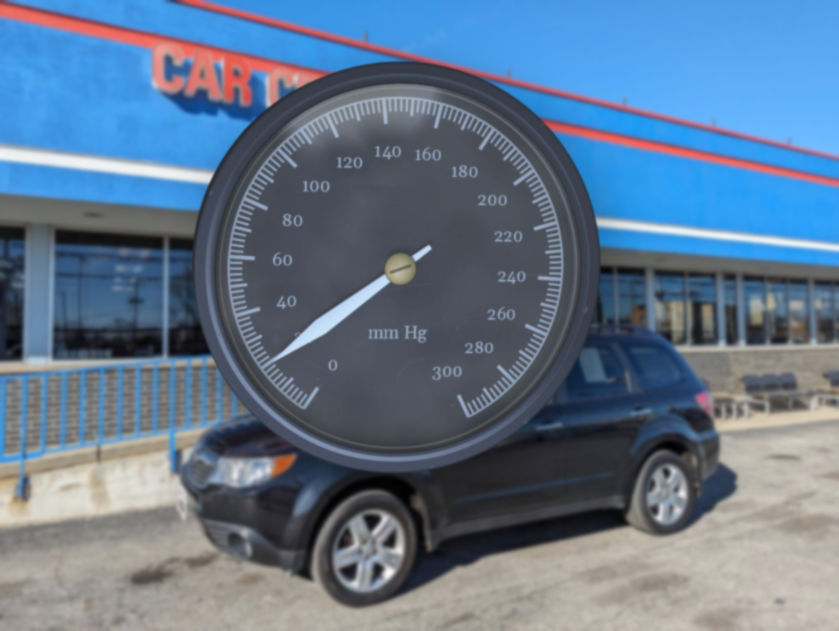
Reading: 20 mmHg
